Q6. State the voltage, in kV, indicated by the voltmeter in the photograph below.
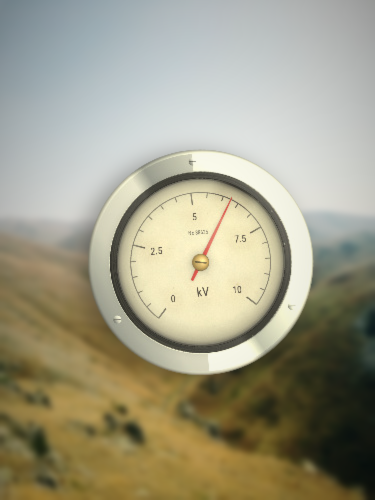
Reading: 6.25 kV
